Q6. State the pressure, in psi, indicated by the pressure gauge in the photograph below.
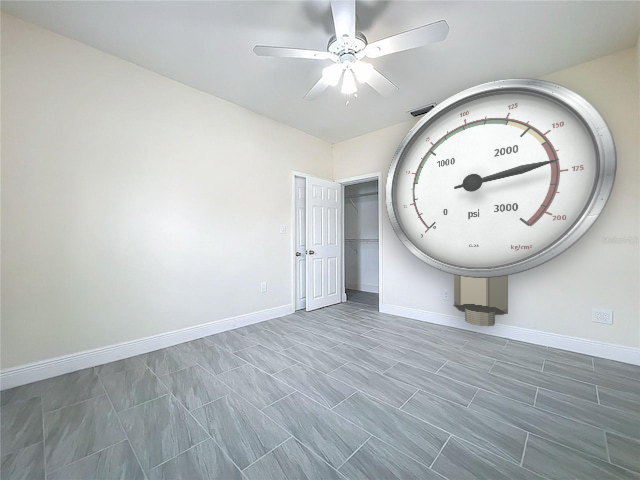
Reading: 2400 psi
